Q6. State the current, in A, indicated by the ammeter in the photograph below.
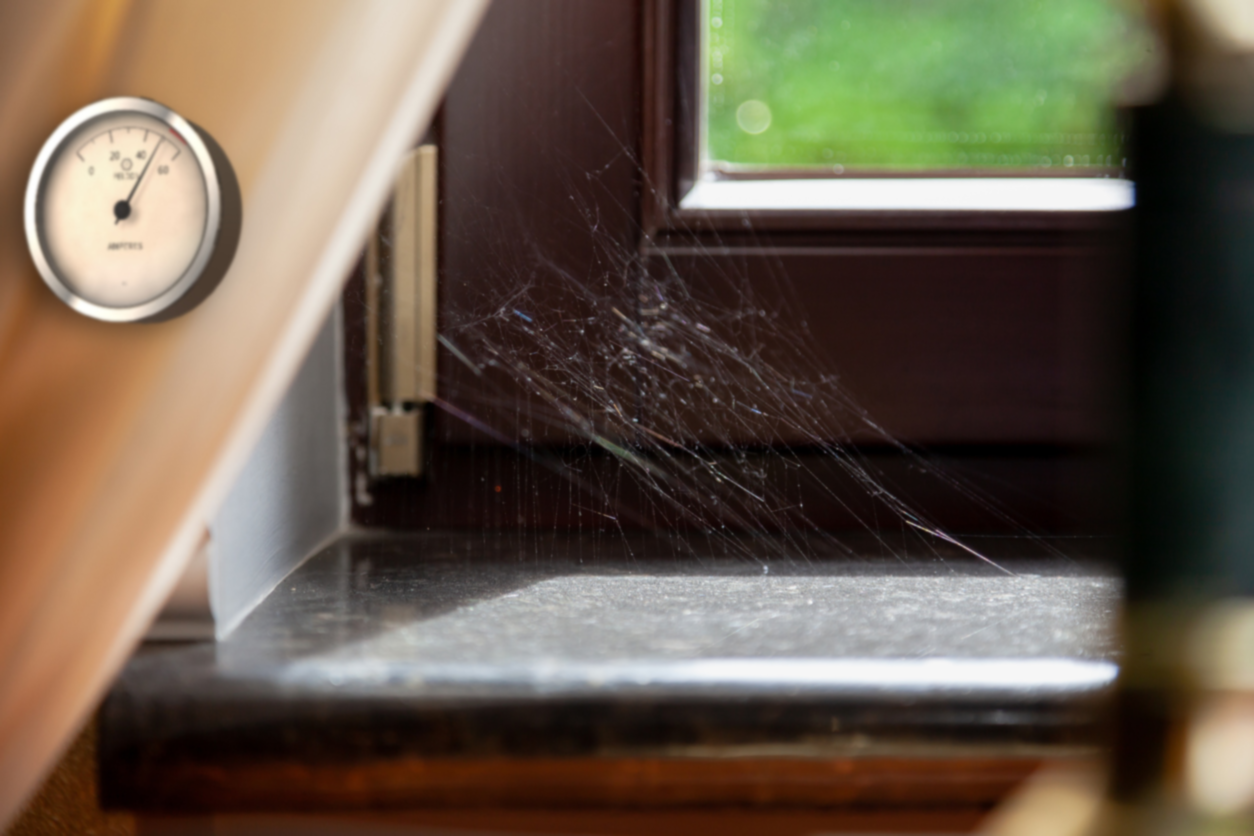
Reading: 50 A
